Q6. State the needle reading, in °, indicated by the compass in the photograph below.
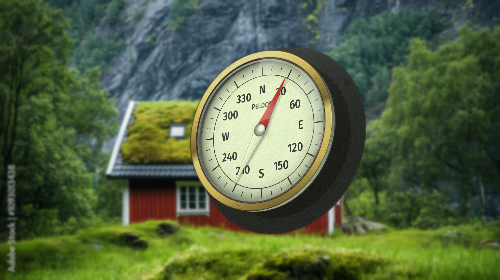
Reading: 30 °
